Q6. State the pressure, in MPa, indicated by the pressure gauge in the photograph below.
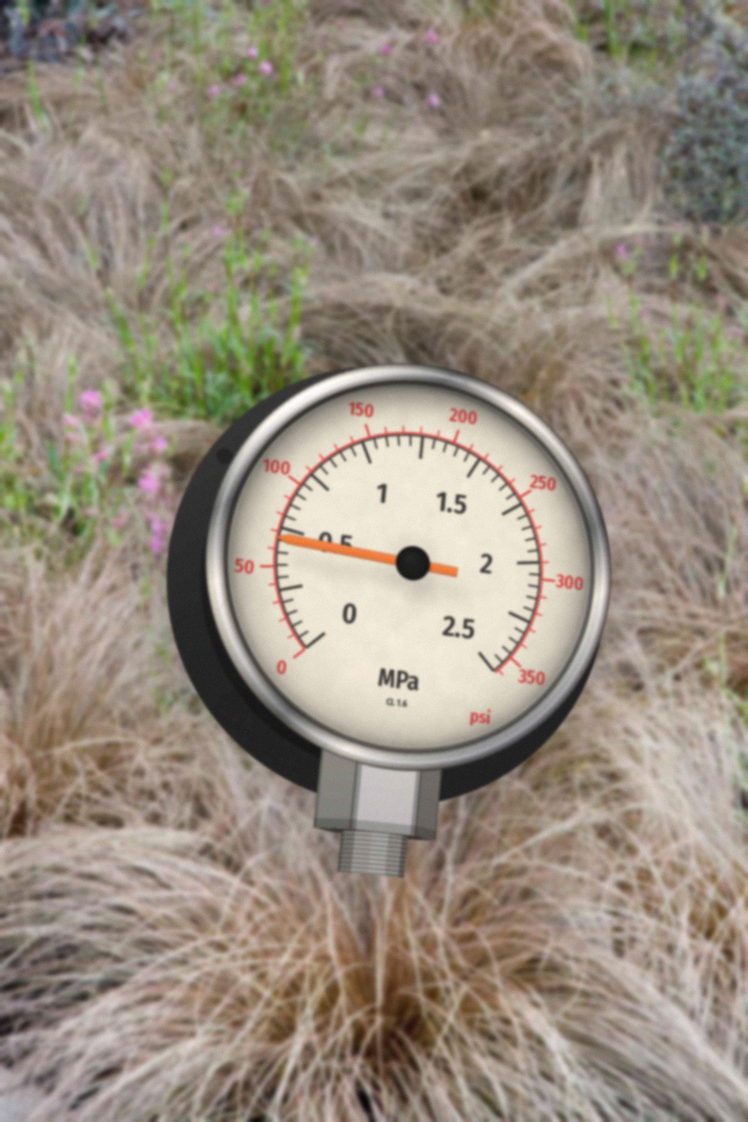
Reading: 0.45 MPa
